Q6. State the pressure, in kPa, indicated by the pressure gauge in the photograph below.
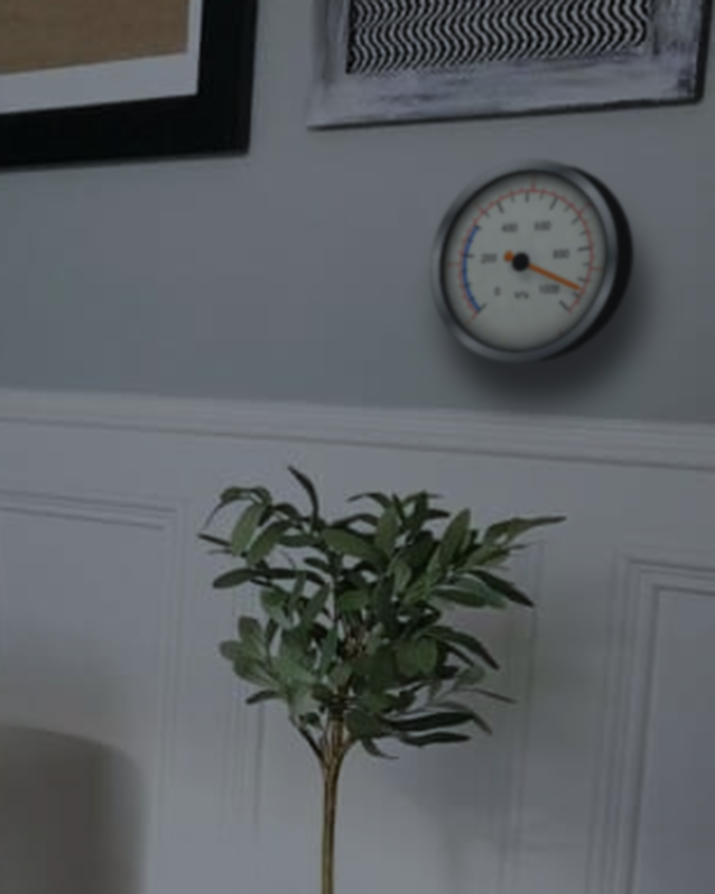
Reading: 925 kPa
